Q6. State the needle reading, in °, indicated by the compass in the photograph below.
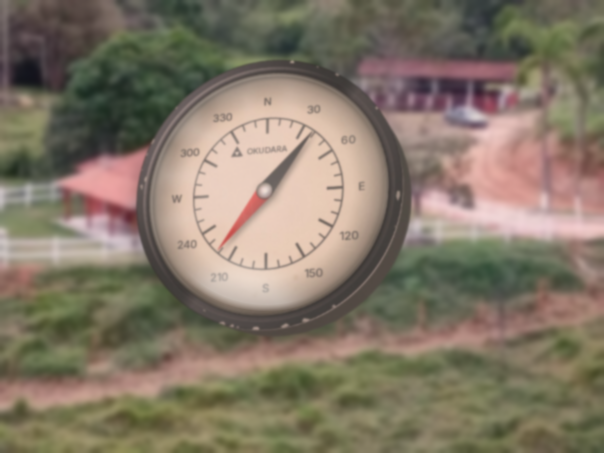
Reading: 220 °
